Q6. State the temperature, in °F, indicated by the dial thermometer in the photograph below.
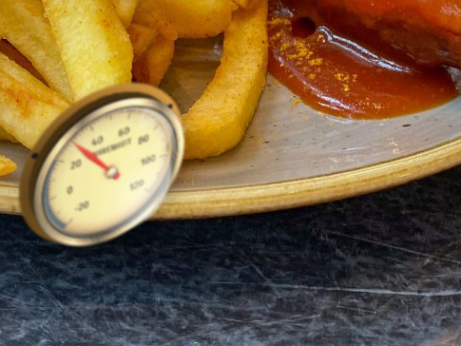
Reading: 30 °F
